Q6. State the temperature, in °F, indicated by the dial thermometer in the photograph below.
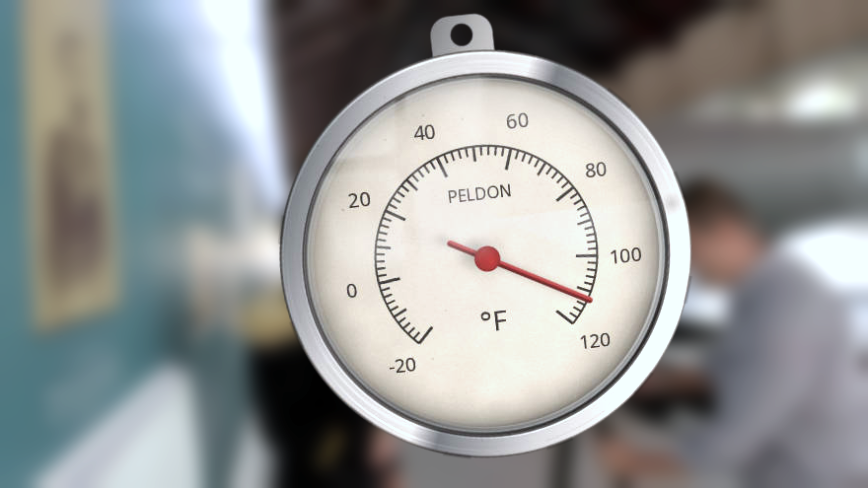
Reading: 112 °F
